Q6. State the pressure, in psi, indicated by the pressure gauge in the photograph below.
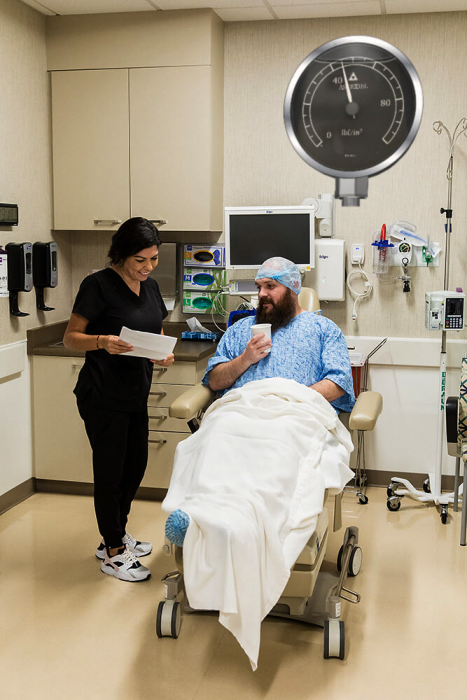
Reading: 45 psi
